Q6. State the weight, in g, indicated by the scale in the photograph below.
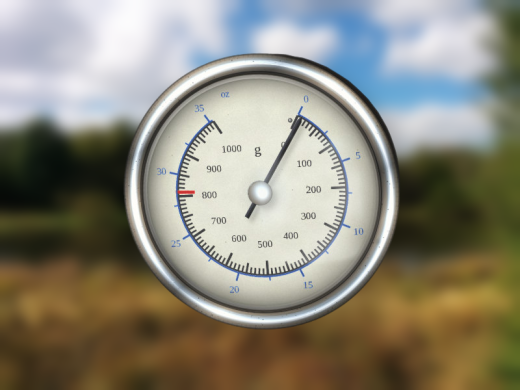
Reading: 10 g
